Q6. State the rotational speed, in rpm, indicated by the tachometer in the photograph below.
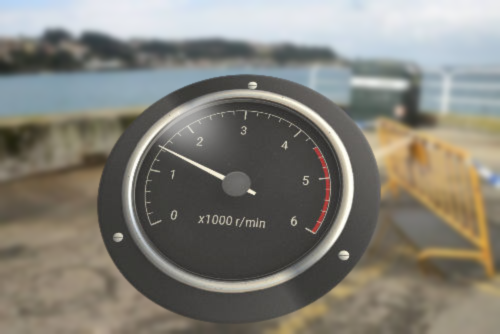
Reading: 1400 rpm
